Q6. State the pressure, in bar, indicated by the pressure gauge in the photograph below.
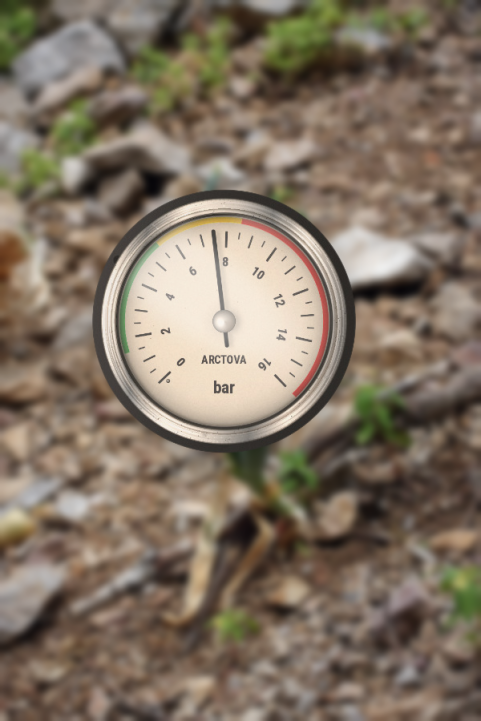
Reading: 7.5 bar
